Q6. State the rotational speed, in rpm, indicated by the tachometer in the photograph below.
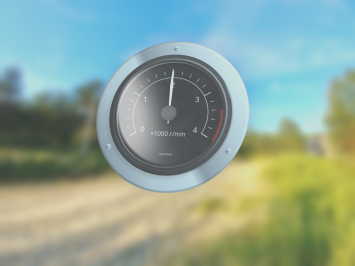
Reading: 2000 rpm
